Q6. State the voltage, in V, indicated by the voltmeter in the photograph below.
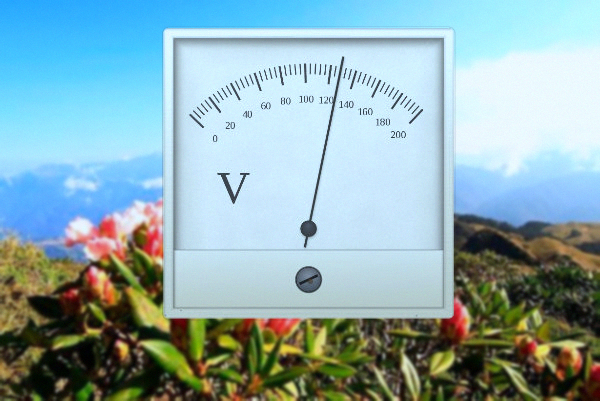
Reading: 128 V
